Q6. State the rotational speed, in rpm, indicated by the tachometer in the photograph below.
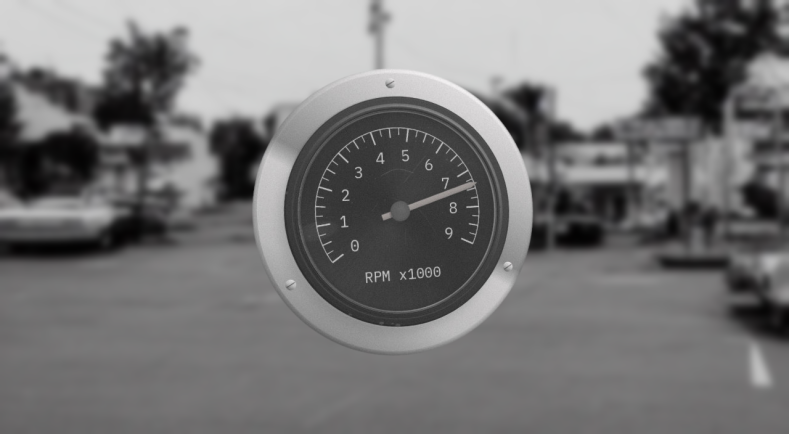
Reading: 7375 rpm
